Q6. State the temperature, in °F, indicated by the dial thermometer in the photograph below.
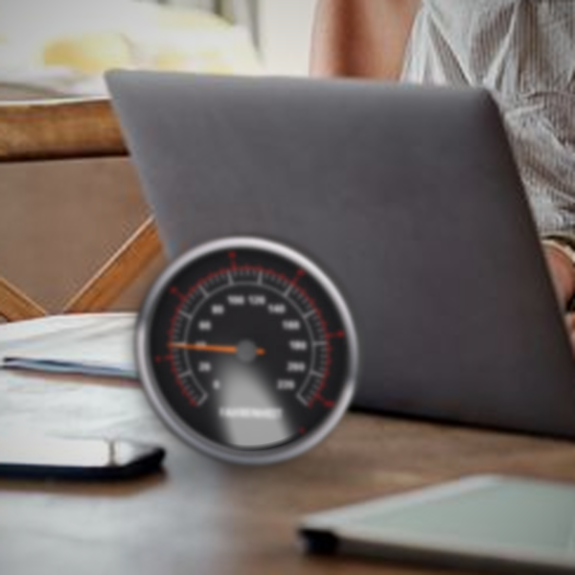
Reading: 40 °F
